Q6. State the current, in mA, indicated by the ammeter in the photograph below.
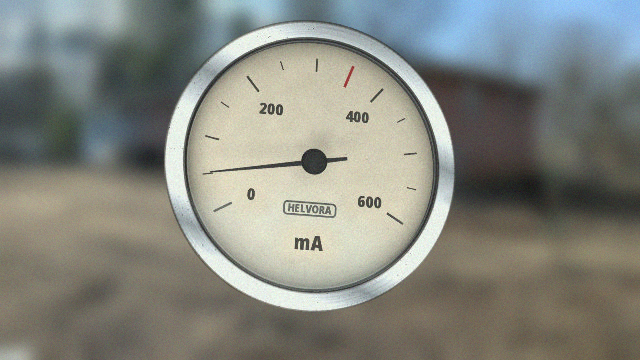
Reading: 50 mA
